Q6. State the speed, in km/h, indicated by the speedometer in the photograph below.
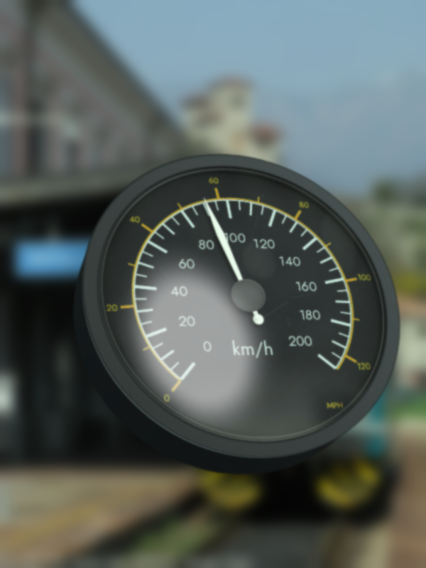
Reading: 90 km/h
